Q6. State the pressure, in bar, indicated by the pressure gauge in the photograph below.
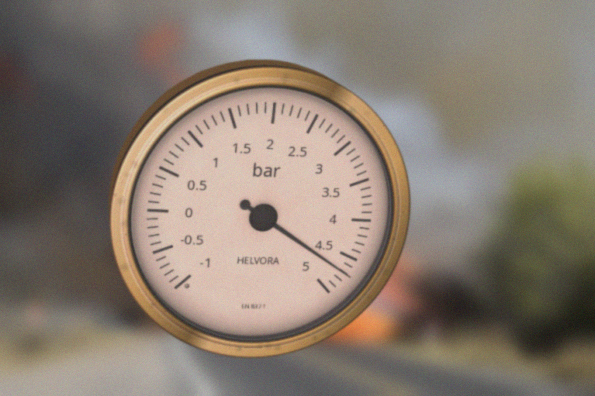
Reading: 4.7 bar
